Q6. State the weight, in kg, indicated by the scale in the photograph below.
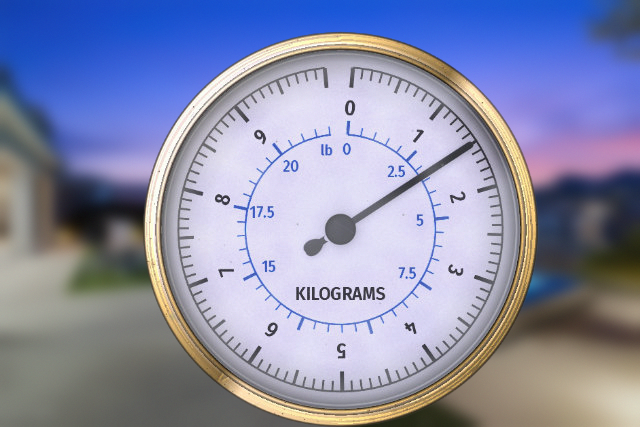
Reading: 1.5 kg
